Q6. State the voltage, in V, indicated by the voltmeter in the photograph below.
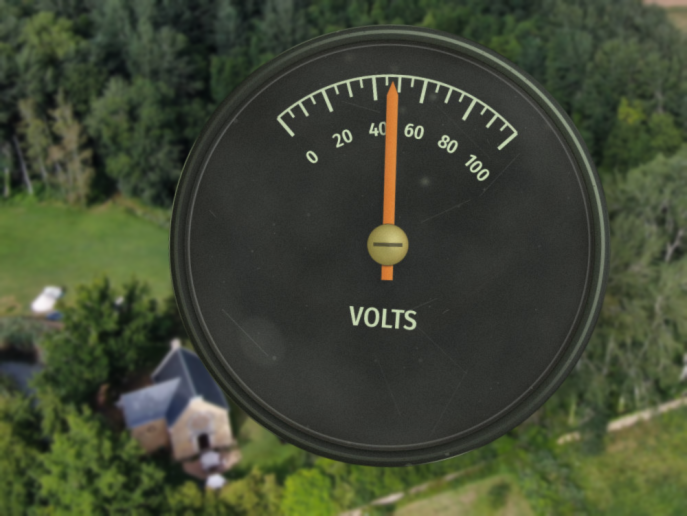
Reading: 47.5 V
